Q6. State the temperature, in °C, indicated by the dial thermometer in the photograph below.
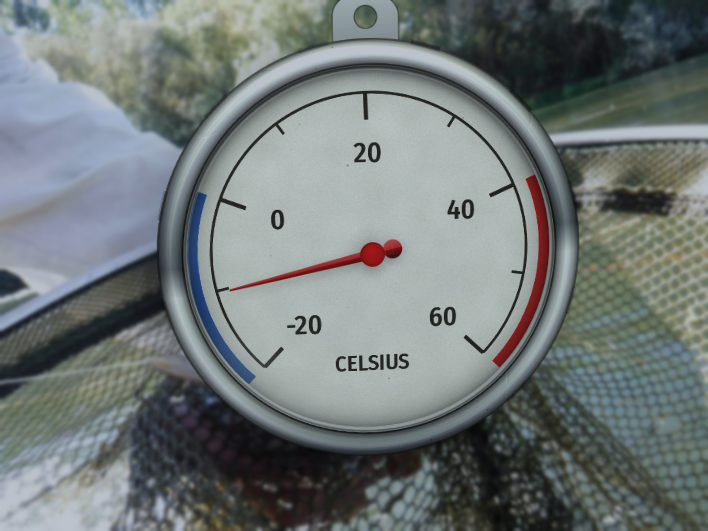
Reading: -10 °C
